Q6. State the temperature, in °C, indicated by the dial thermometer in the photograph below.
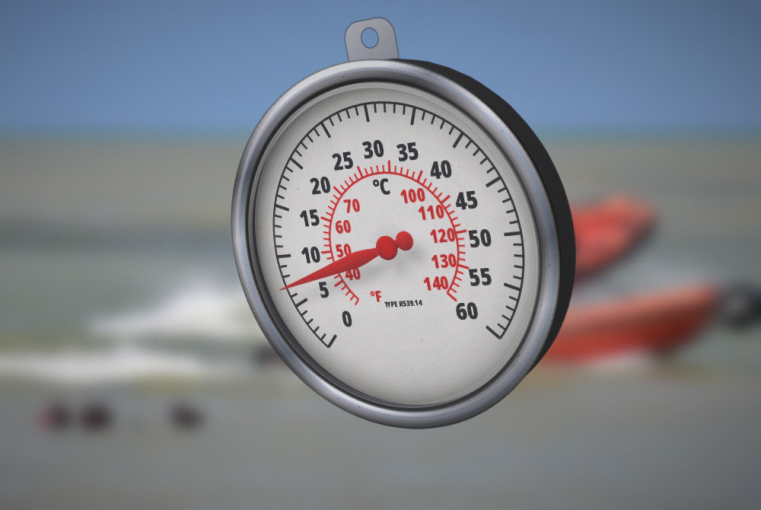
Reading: 7 °C
